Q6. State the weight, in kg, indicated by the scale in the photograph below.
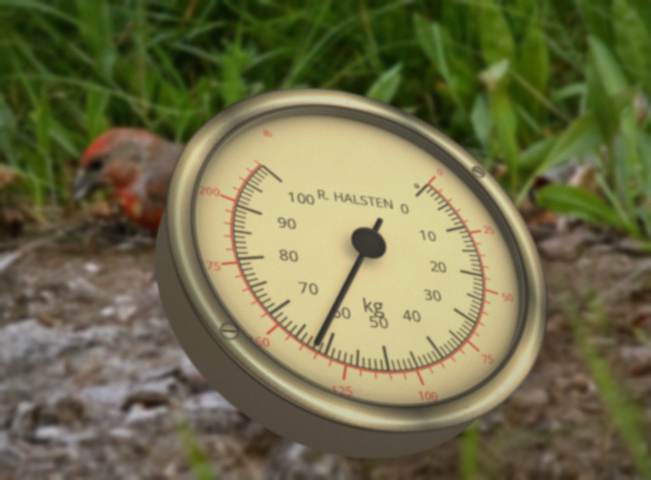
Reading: 62 kg
